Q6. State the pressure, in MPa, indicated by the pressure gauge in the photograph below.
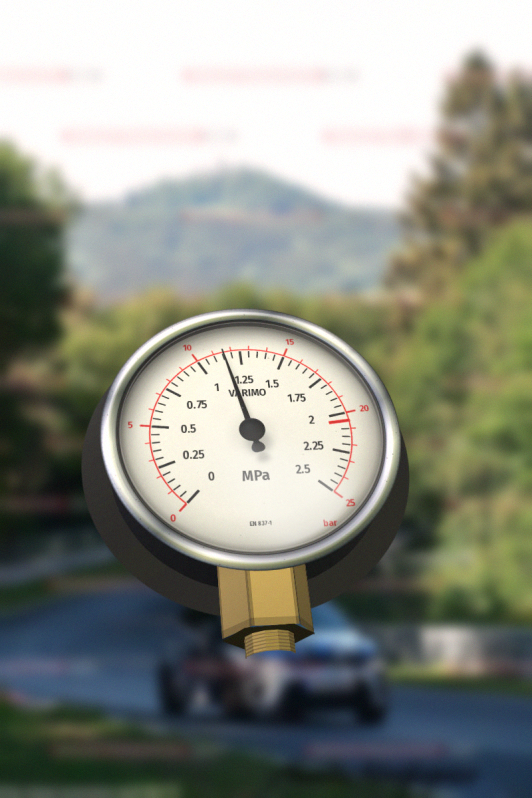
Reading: 1.15 MPa
